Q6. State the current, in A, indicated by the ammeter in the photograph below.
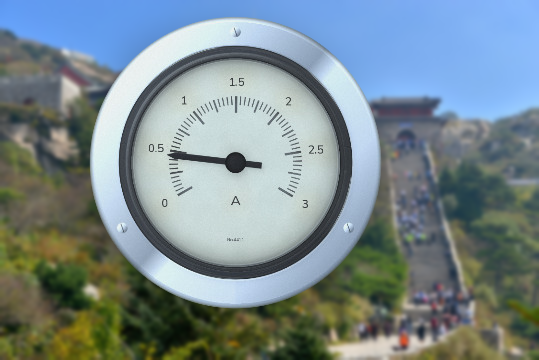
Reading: 0.45 A
